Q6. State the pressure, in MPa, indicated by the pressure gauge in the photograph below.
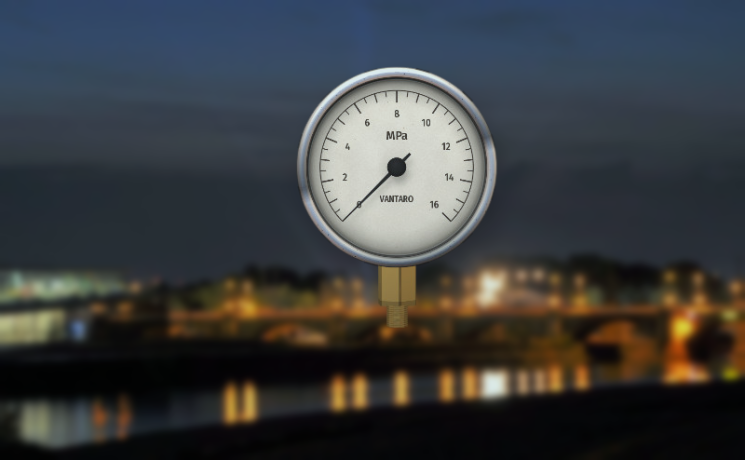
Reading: 0 MPa
